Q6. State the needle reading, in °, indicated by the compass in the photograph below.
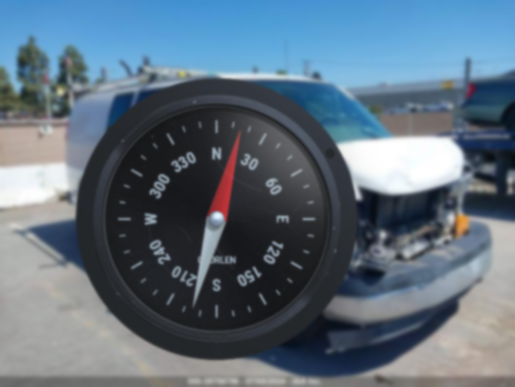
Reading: 15 °
